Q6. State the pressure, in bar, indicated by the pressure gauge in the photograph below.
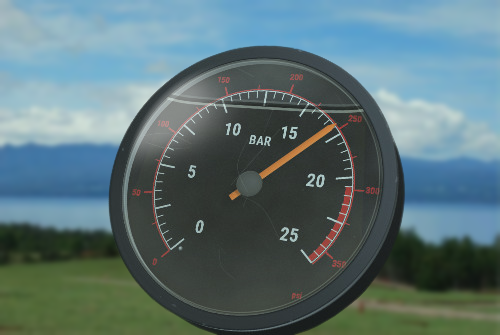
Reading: 17 bar
